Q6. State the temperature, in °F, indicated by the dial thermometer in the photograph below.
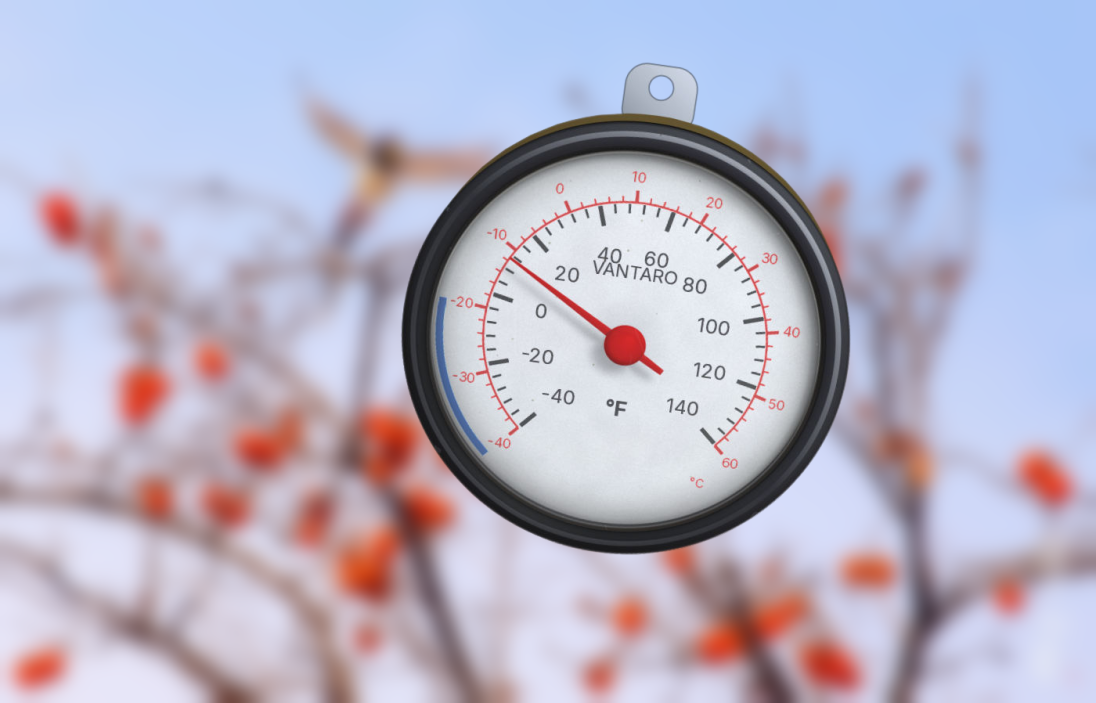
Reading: 12 °F
